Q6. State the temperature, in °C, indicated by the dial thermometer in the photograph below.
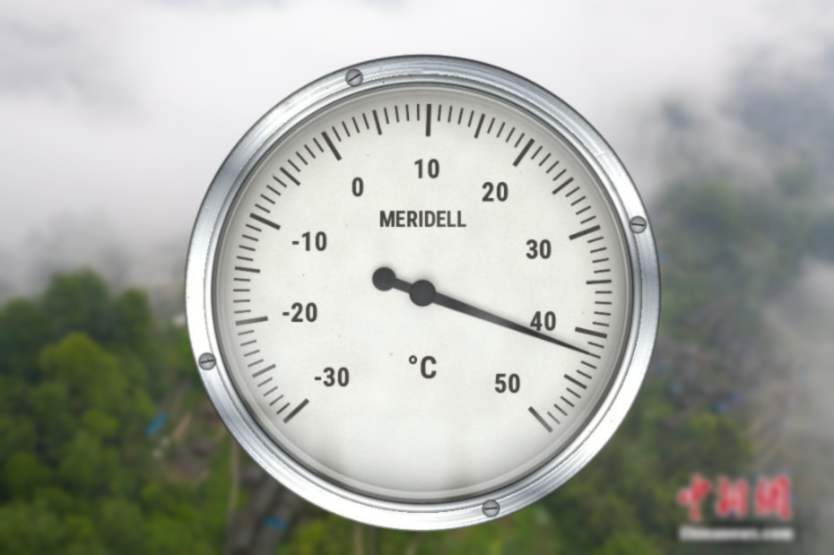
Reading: 42 °C
